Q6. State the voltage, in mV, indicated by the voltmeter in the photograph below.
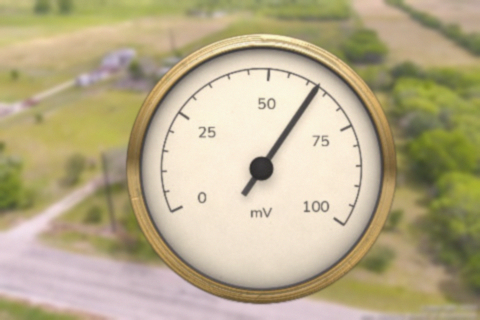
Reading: 62.5 mV
